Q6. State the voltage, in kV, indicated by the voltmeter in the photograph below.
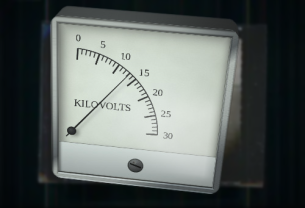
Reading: 13 kV
